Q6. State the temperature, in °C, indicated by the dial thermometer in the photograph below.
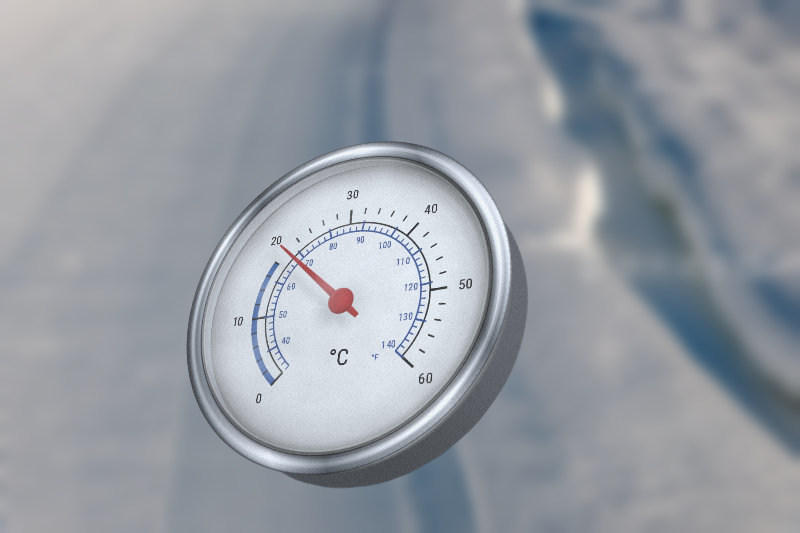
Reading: 20 °C
